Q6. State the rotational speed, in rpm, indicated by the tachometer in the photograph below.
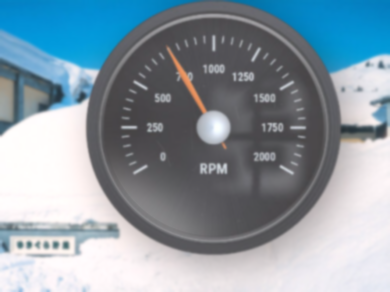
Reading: 750 rpm
